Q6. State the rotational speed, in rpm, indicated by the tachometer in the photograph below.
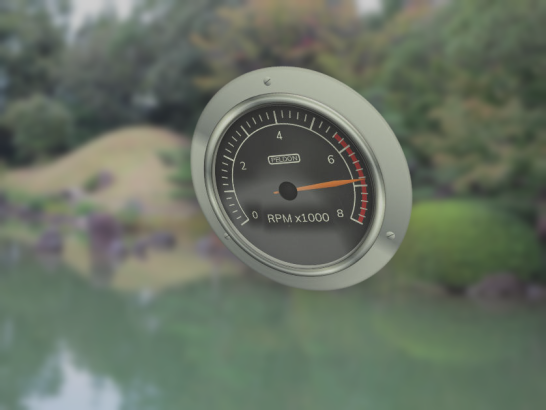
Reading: 6800 rpm
